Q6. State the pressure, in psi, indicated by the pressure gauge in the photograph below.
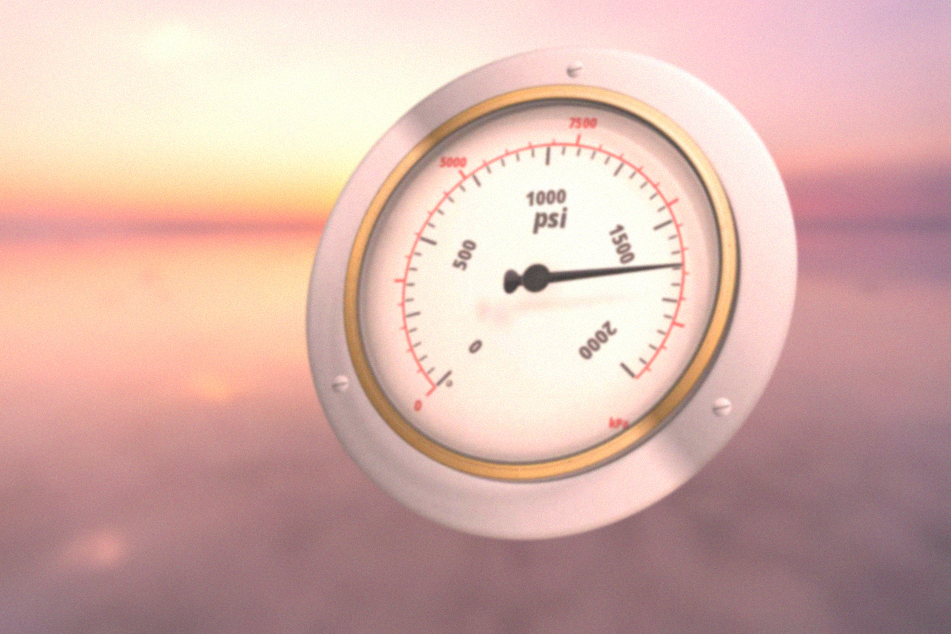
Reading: 1650 psi
